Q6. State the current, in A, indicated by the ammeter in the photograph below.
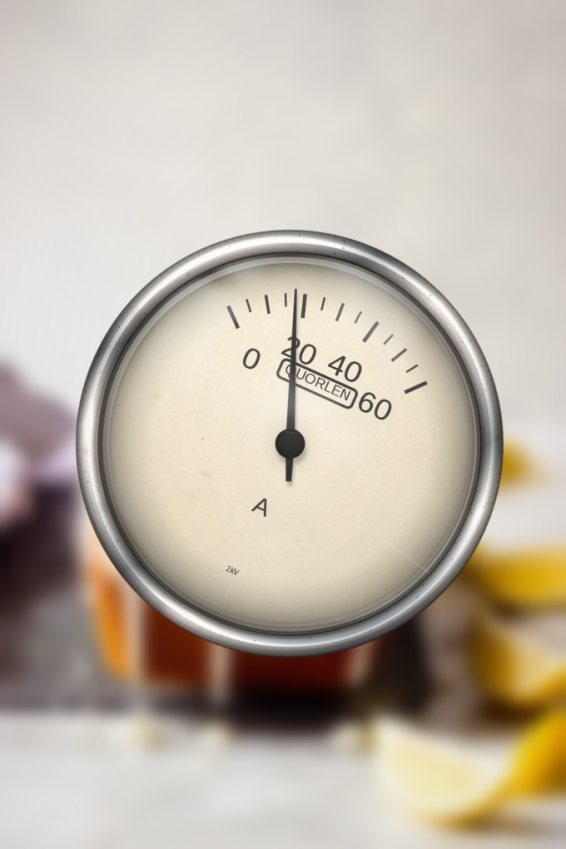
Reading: 17.5 A
